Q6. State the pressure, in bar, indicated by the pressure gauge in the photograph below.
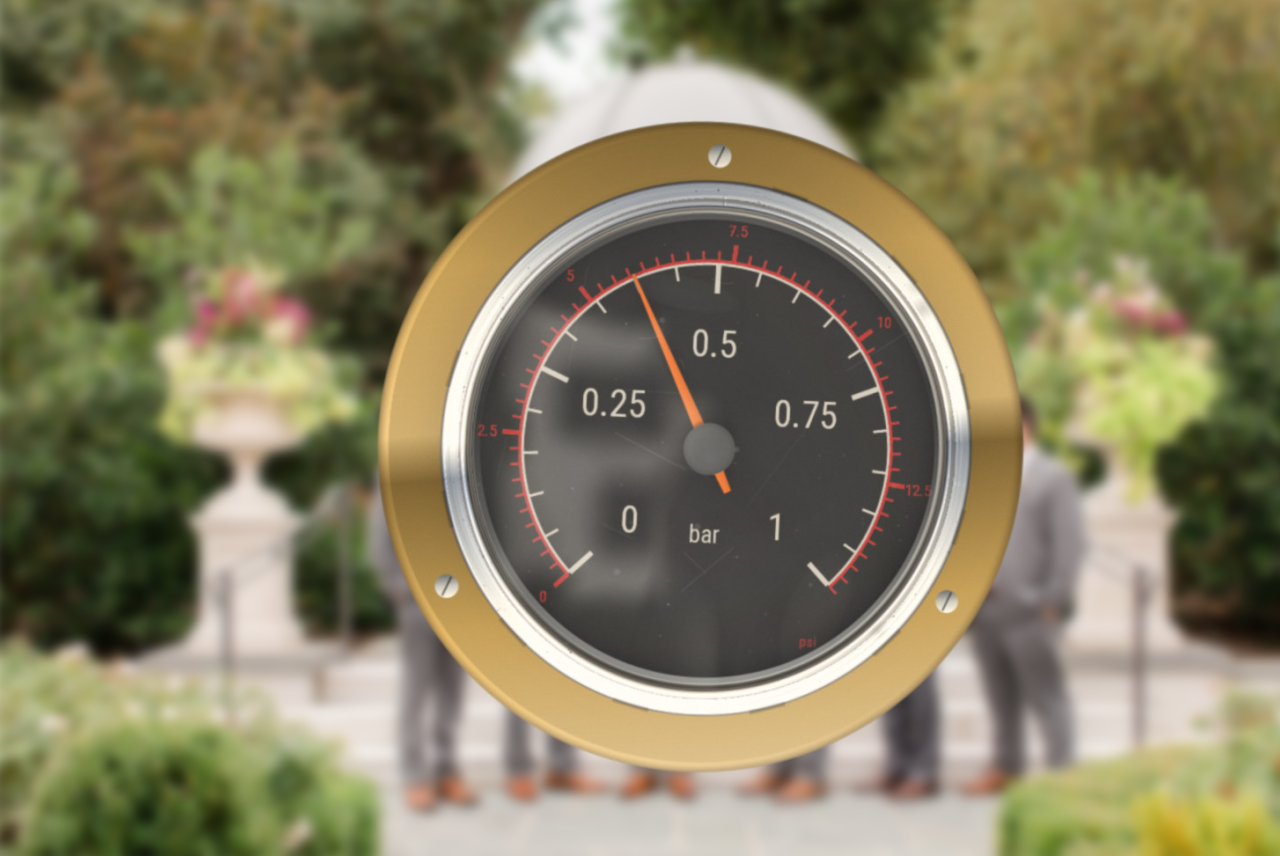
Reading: 0.4 bar
